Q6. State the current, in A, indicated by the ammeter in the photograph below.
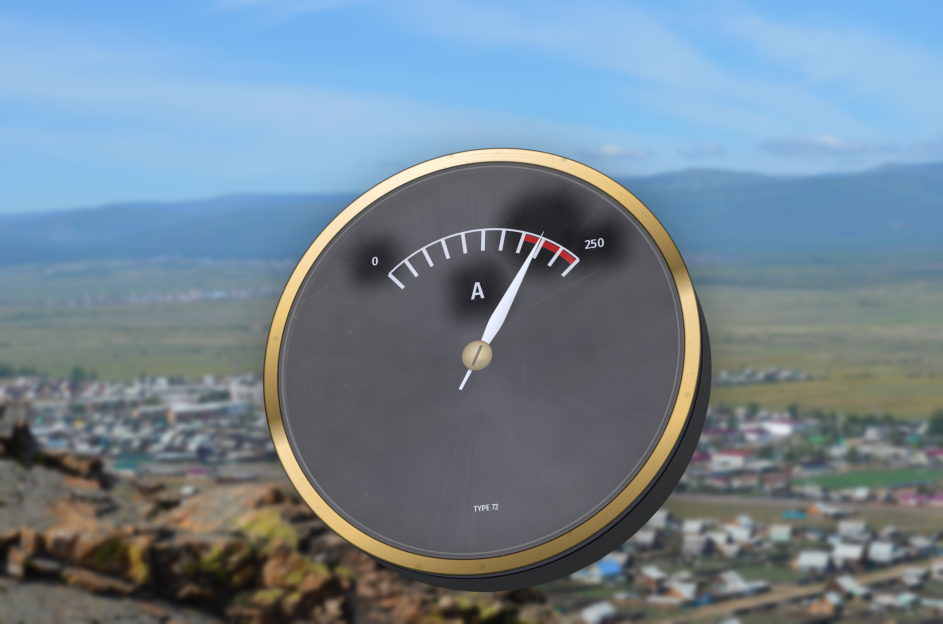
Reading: 200 A
